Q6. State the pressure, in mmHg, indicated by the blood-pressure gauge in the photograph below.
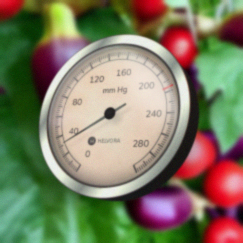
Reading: 30 mmHg
